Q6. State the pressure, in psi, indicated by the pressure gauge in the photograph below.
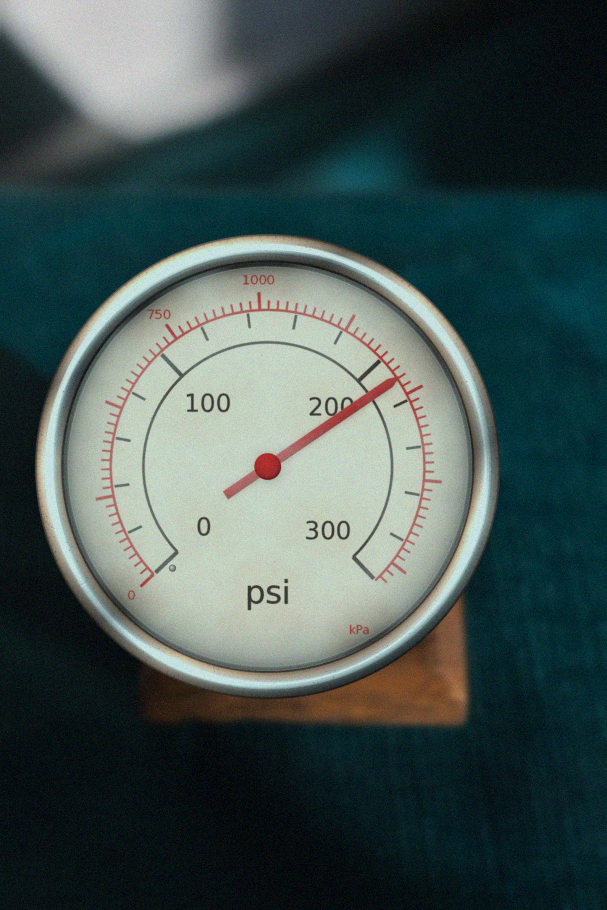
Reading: 210 psi
